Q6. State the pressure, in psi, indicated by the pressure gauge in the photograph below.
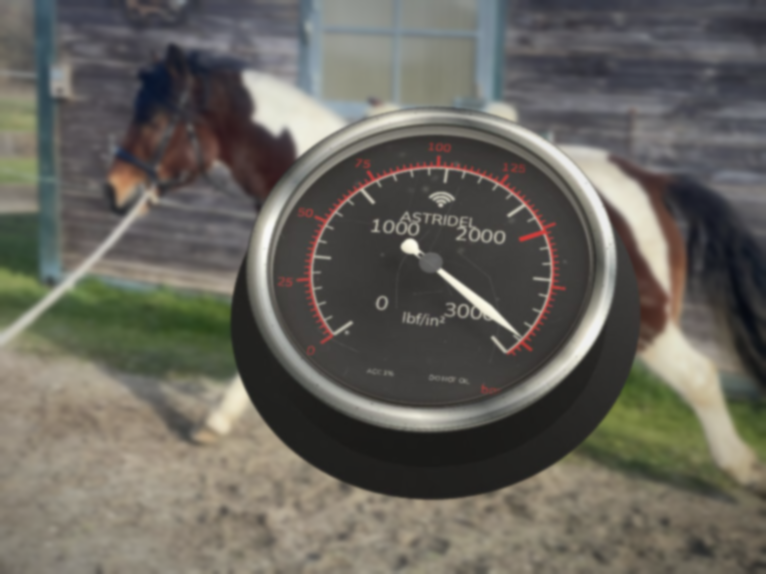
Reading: 2900 psi
